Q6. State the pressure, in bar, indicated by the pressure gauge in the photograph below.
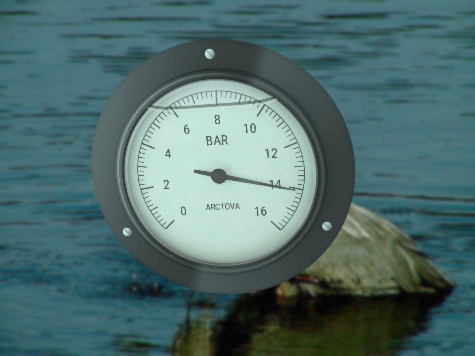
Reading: 14 bar
